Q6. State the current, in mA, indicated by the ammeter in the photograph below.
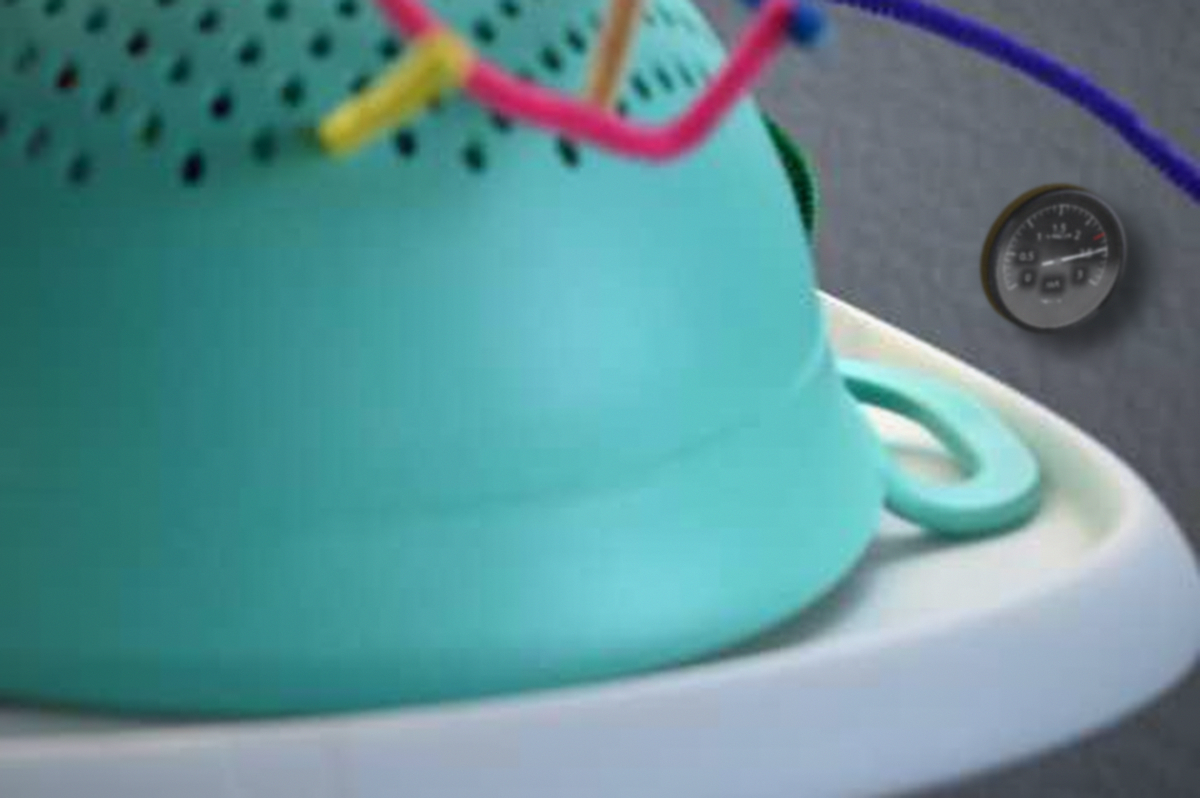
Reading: 2.5 mA
